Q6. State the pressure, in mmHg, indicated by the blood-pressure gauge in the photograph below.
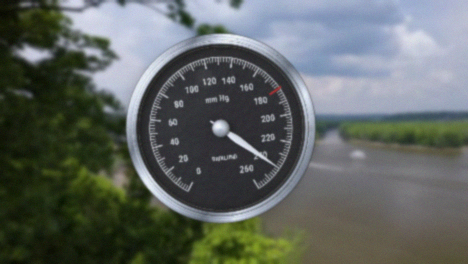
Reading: 240 mmHg
